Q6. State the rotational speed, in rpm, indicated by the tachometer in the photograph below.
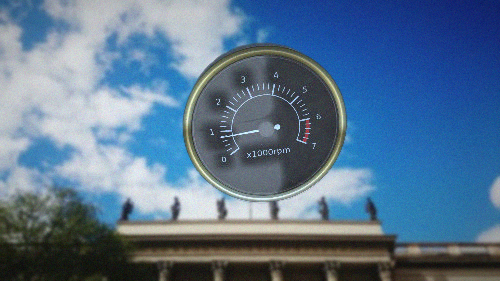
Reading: 800 rpm
